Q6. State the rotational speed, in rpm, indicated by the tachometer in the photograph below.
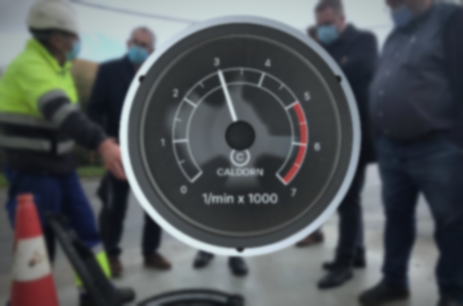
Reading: 3000 rpm
